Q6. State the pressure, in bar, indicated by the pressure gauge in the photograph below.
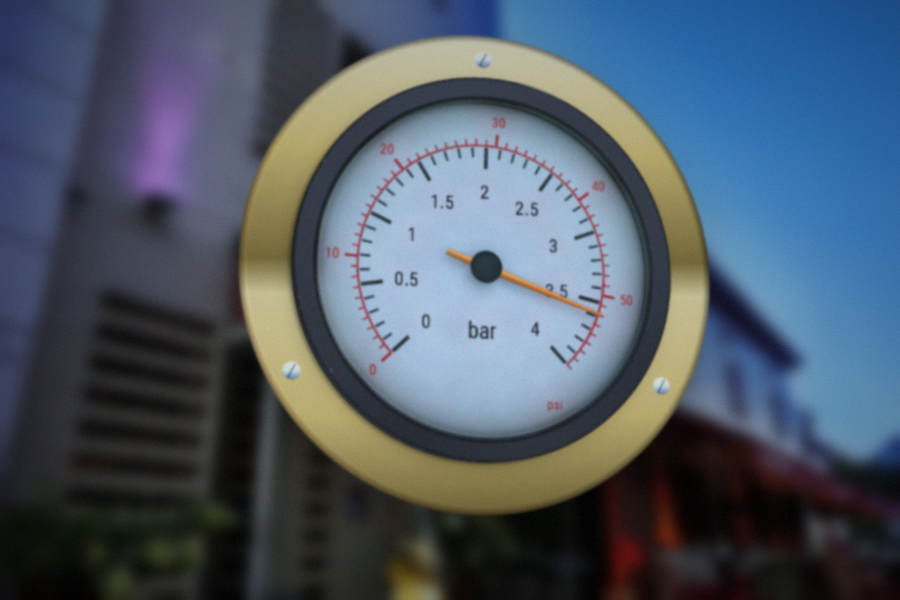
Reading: 3.6 bar
